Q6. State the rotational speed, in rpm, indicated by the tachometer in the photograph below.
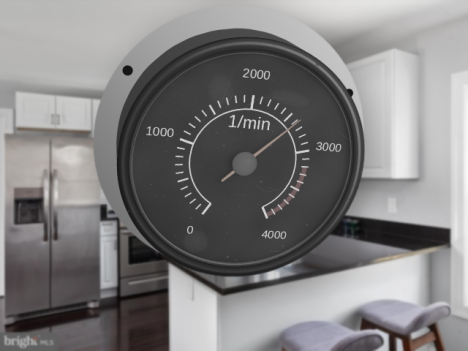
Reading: 2600 rpm
